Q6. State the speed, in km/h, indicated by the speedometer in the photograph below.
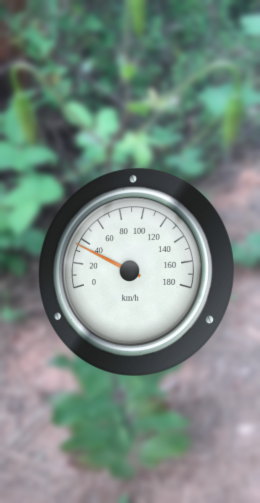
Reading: 35 km/h
